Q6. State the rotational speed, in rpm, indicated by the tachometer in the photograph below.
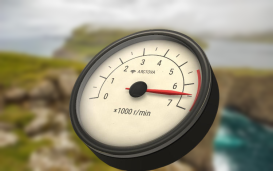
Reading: 6500 rpm
